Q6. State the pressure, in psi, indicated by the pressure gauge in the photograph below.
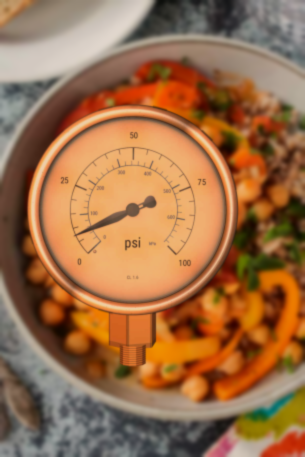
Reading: 7.5 psi
